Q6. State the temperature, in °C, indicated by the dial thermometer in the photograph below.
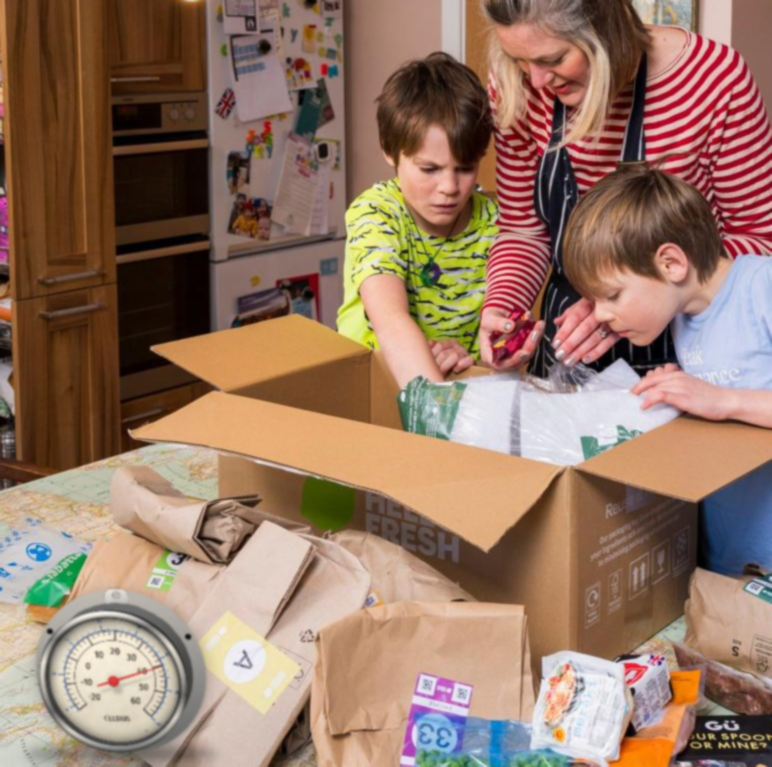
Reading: 40 °C
